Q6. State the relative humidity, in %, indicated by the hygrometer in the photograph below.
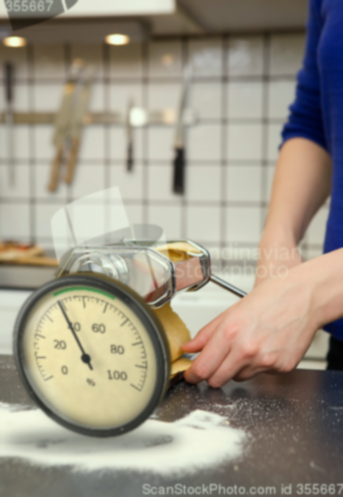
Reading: 40 %
